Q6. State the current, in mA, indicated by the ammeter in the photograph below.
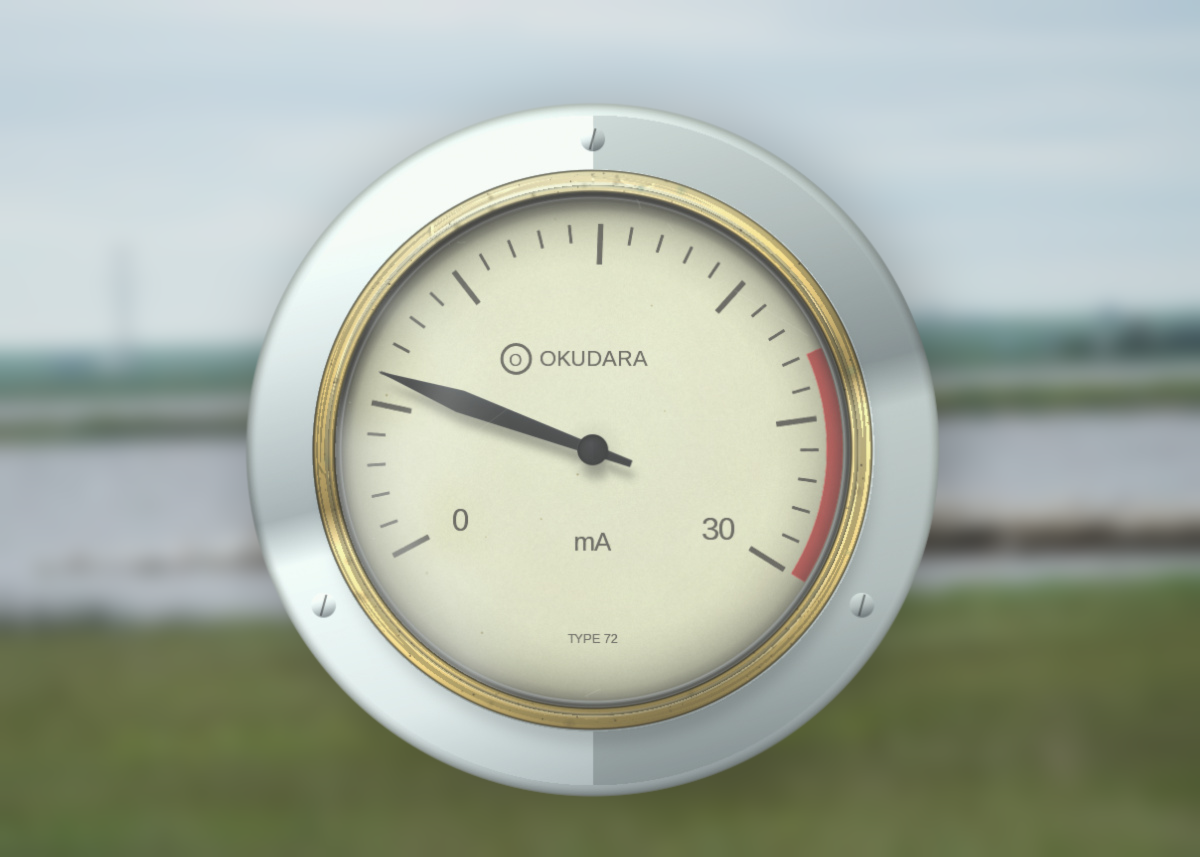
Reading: 6 mA
